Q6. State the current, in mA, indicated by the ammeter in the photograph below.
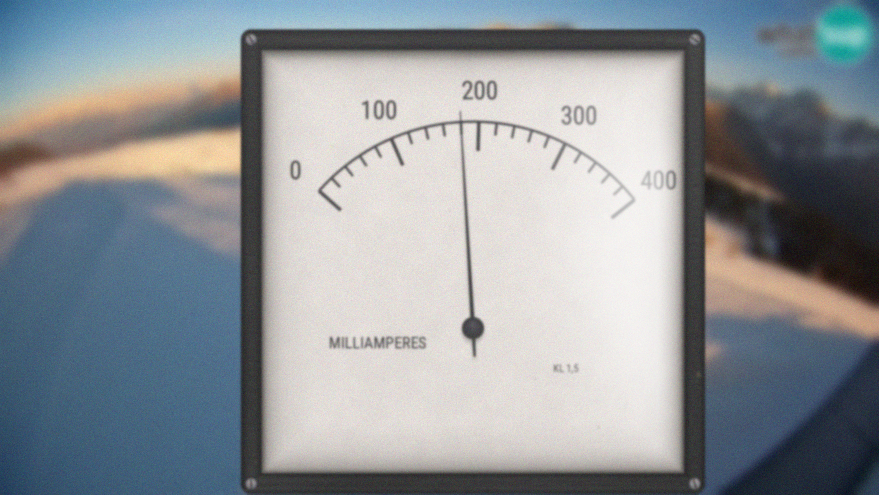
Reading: 180 mA
